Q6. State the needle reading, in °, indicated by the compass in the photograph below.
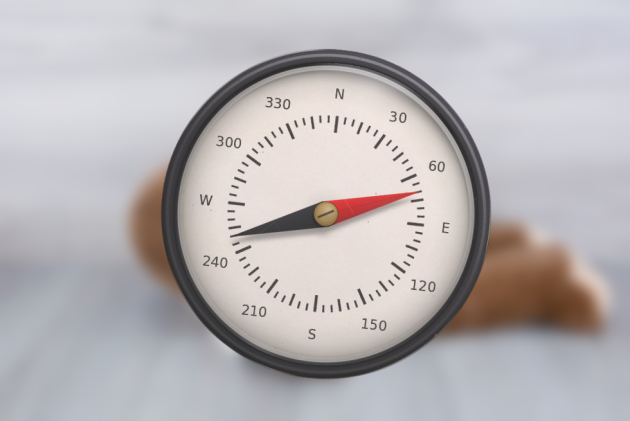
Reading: 70 °
